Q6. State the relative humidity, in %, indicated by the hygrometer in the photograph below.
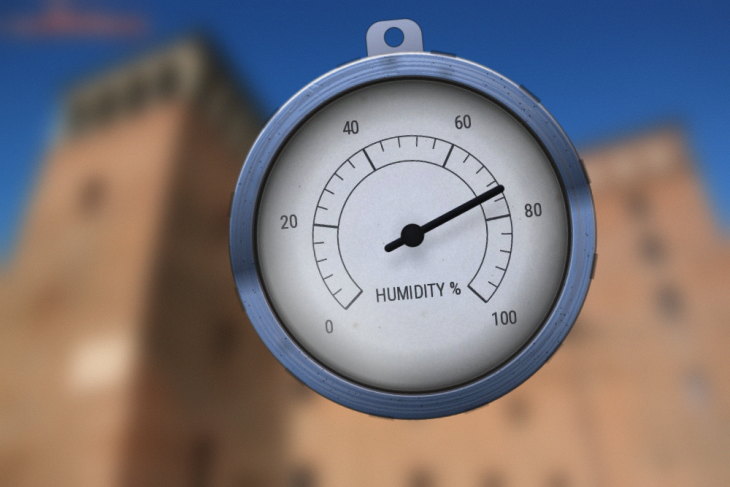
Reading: 74 %
